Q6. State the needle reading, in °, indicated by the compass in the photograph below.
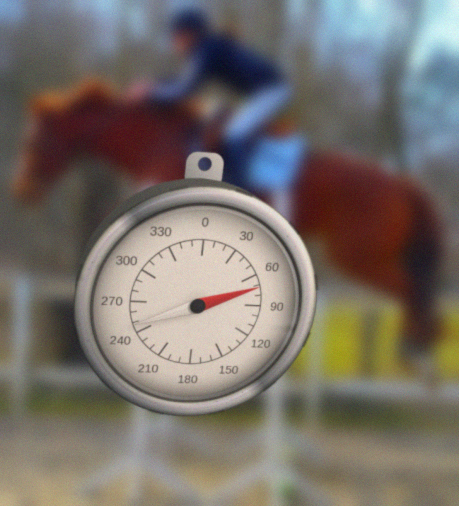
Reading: 70 °
